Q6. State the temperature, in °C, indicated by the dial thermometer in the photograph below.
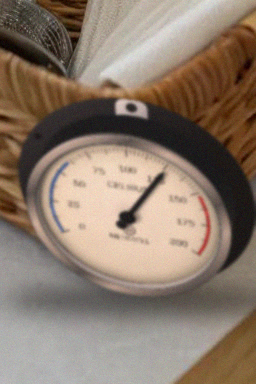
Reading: 125 °C
